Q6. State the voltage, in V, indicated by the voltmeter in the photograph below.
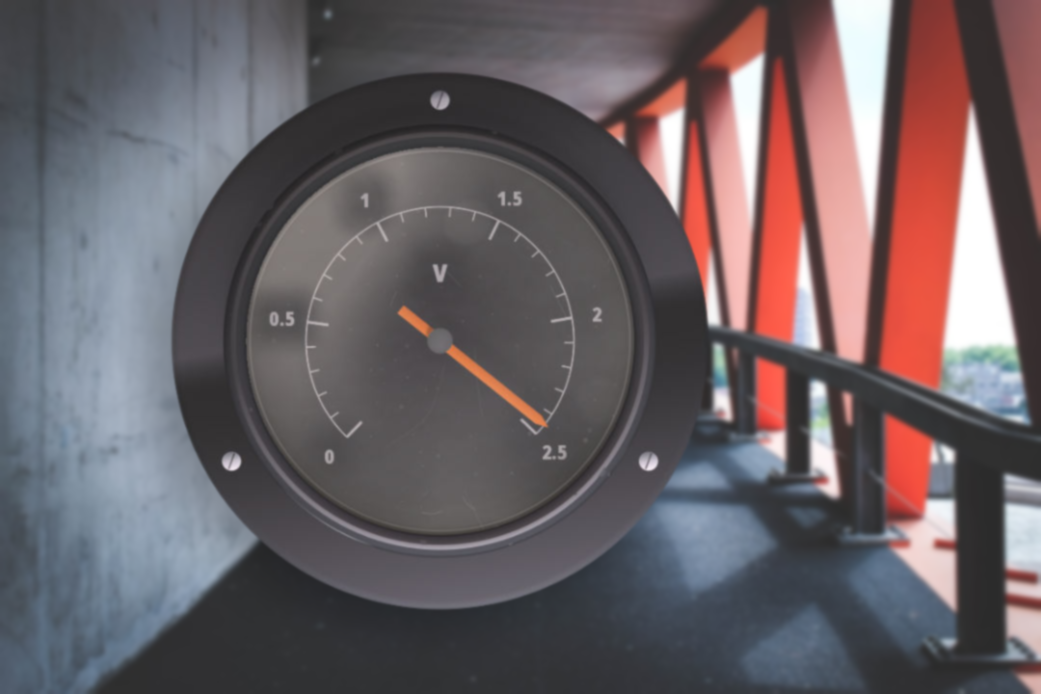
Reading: 2.45 V
